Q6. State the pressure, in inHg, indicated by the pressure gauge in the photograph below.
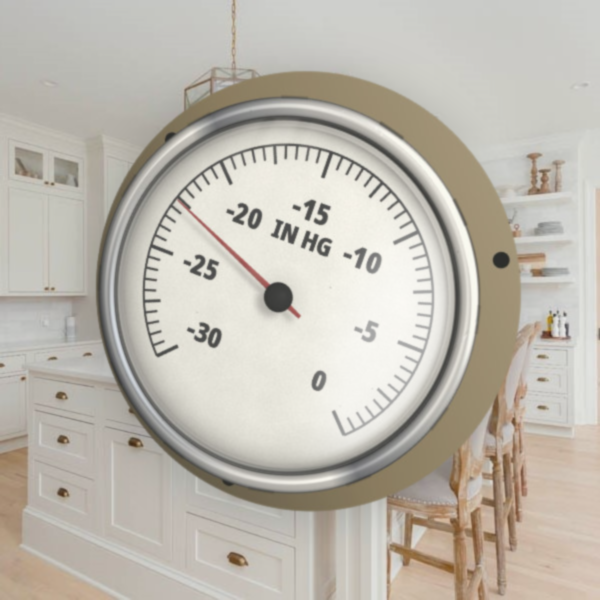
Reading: -22.5 inHg
